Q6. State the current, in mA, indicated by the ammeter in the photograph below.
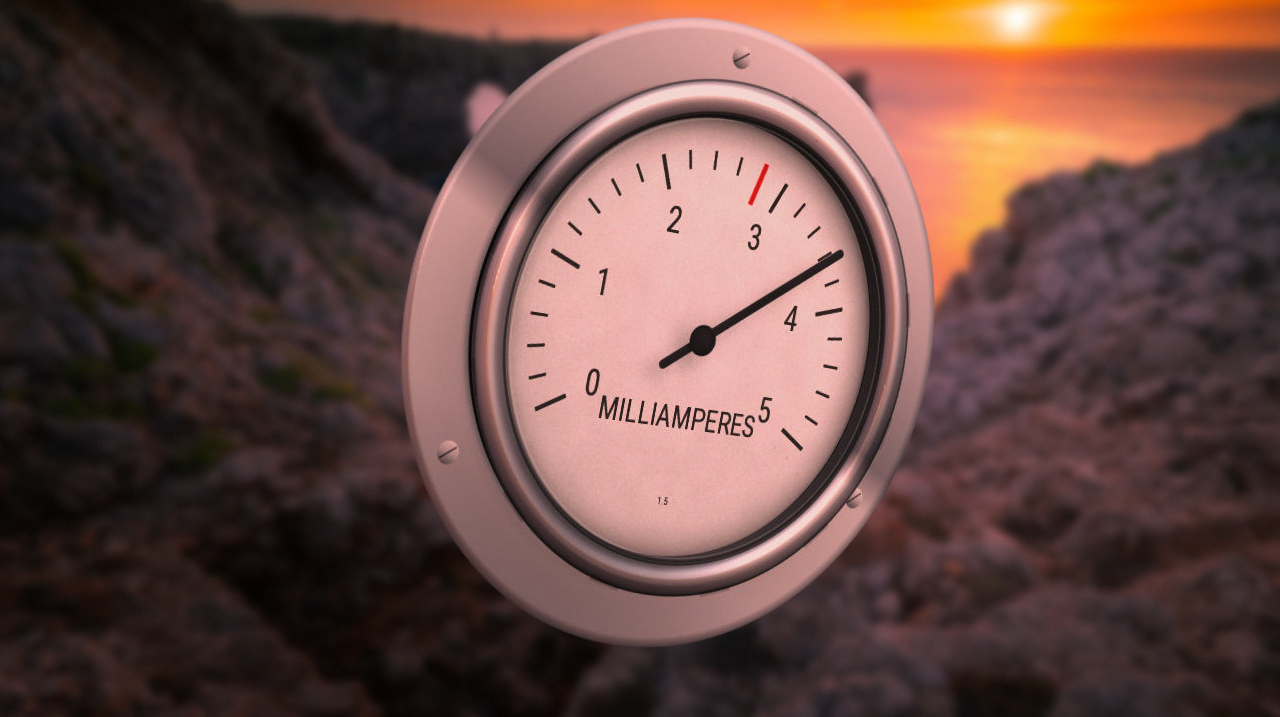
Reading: 3.6 mA
